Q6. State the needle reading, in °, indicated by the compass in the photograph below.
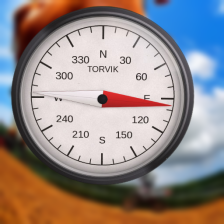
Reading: 95 °
